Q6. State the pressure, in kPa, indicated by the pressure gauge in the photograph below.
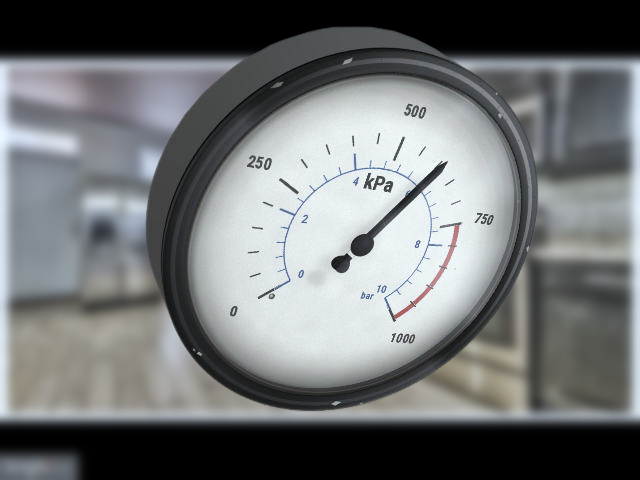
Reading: 600 kPa
